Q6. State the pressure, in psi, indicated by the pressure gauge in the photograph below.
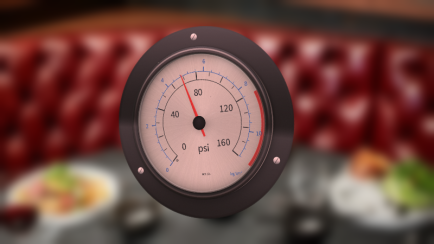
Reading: 70 psi
